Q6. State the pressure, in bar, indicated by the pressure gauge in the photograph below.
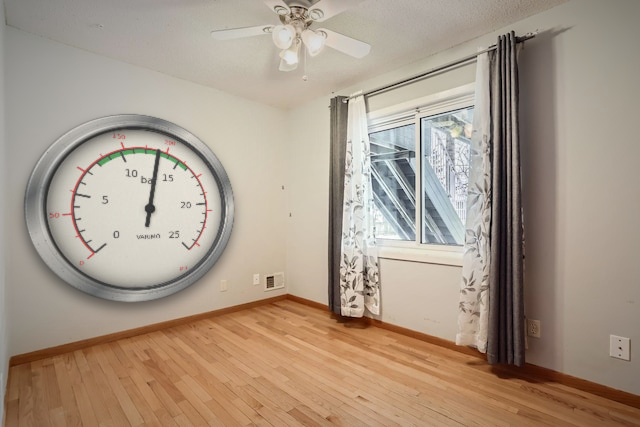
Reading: 13 bar
